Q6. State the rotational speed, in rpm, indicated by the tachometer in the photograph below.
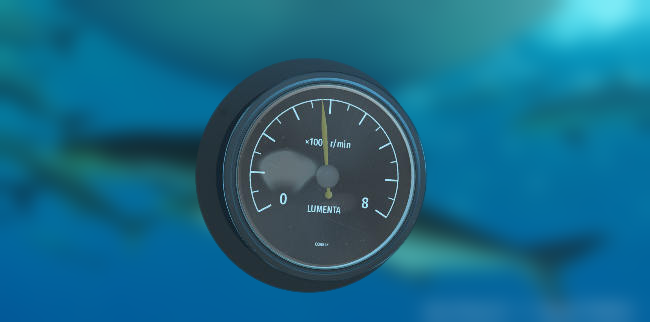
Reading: 3750 rpm
